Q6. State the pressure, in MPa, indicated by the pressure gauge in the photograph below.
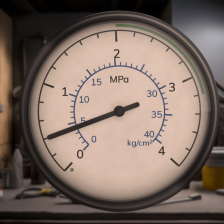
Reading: 0.4 MPa
